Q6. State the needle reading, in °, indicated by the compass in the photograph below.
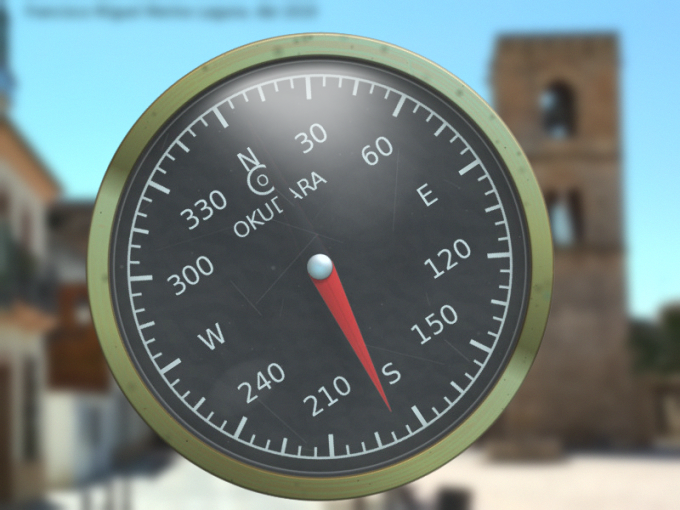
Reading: 187.5 °
